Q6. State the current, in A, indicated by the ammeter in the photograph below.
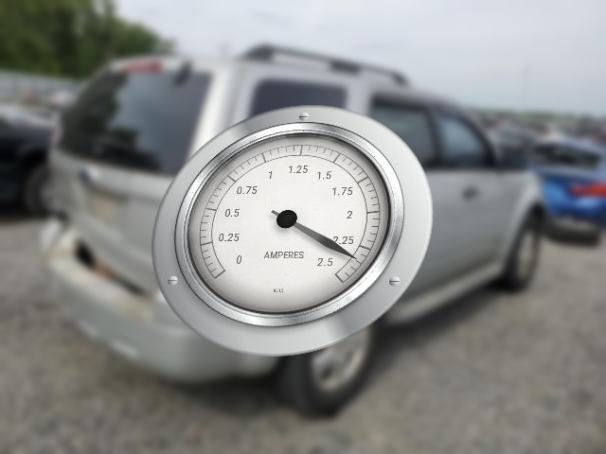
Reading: 2.35 A
